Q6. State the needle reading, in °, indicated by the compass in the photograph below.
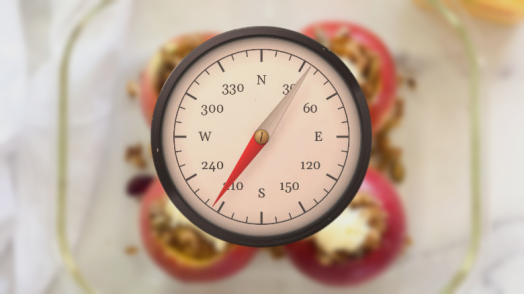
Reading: 215 °
